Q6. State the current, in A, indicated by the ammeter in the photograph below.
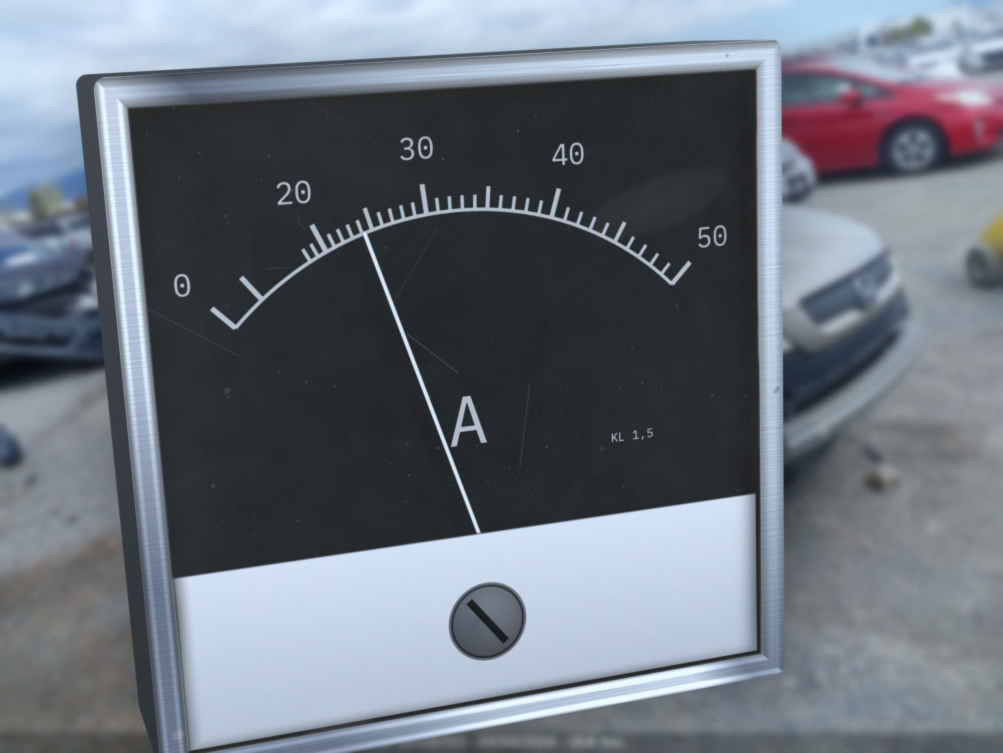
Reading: 24 A
